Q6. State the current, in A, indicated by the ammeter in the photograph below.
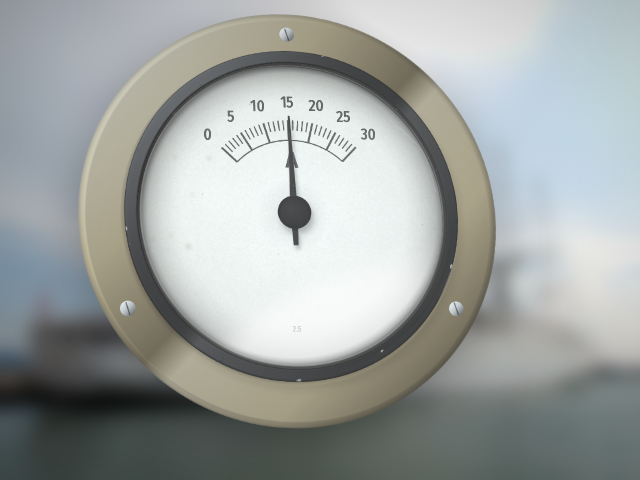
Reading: 15 A
